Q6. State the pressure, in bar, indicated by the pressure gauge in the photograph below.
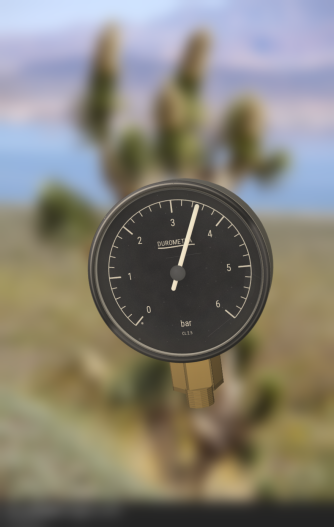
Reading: 3.5 bar
